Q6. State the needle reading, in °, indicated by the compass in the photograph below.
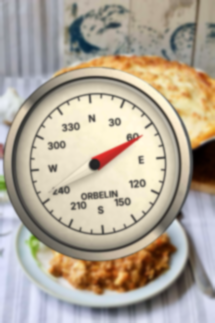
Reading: 65 °
